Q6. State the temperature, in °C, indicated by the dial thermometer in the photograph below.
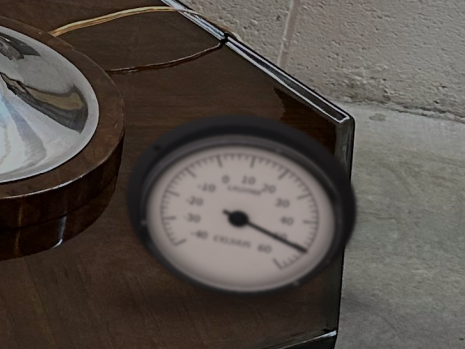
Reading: 50 °C
